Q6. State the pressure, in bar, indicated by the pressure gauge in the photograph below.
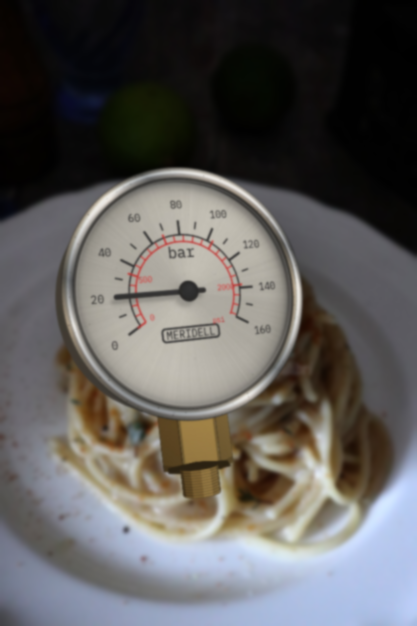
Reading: 20 bar
